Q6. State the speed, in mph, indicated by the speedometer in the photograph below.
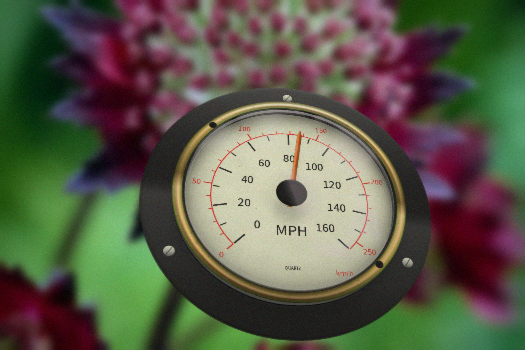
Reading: 85 mph
